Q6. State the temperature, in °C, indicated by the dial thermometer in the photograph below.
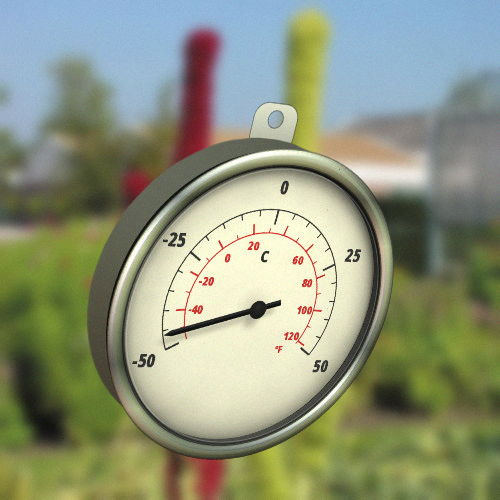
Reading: -45 °C
